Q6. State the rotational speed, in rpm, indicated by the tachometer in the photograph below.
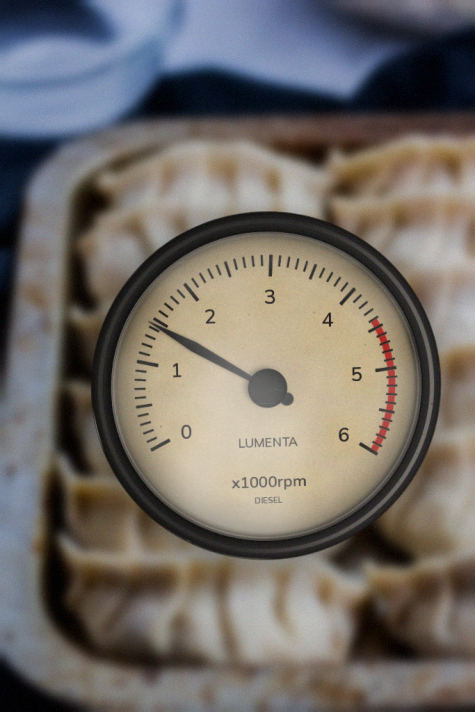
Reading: 1450 rpm
